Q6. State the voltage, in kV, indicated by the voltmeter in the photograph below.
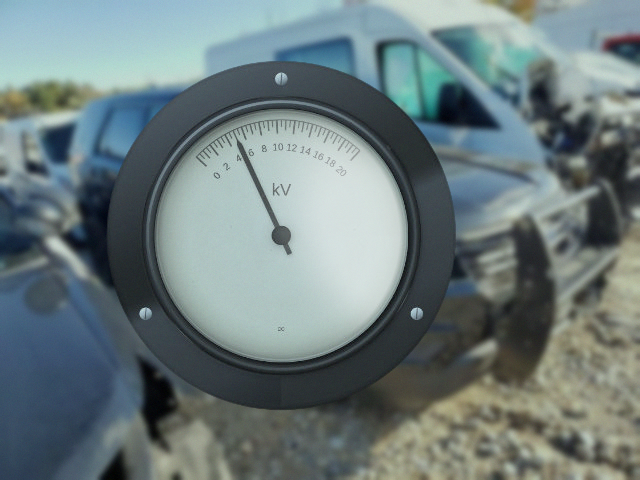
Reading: 5 kV
